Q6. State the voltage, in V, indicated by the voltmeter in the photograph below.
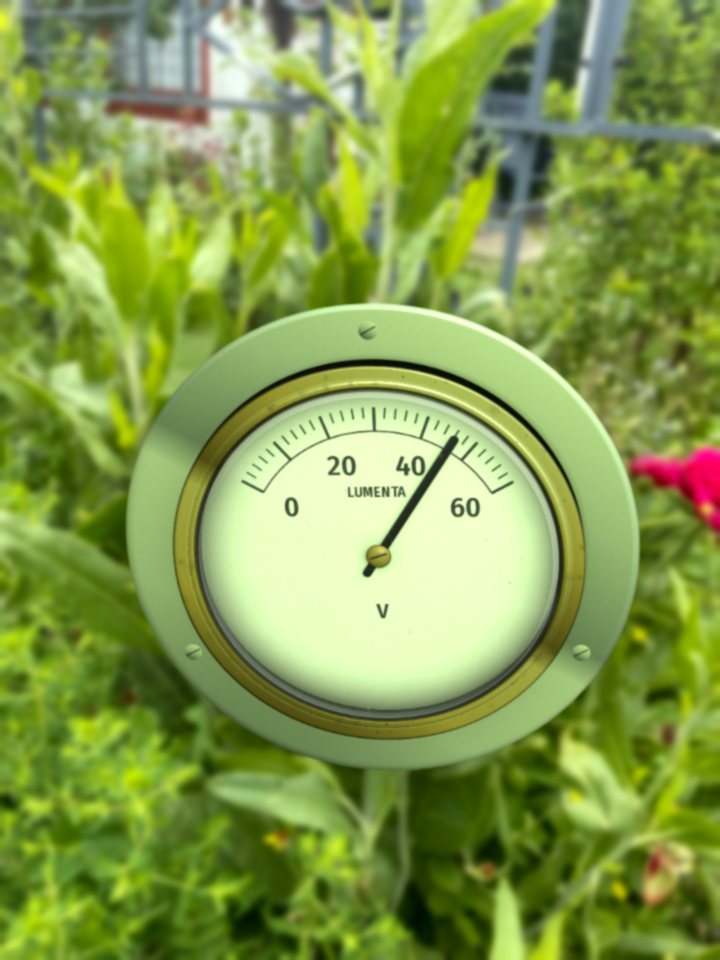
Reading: 46 V
